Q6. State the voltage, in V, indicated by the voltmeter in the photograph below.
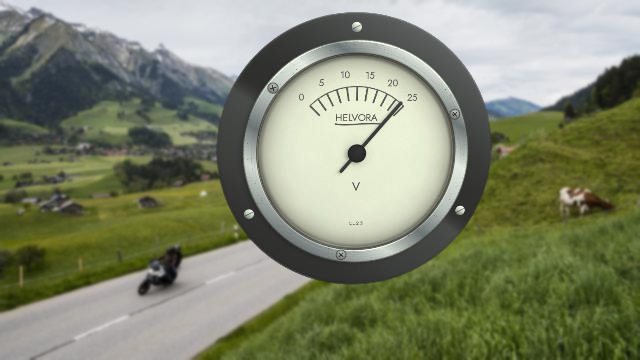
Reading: 23.75 V
